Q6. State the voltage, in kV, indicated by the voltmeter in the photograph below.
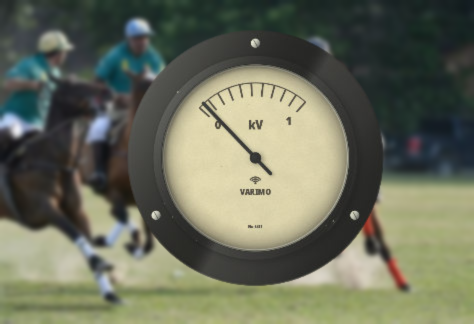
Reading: 0.05 kV
